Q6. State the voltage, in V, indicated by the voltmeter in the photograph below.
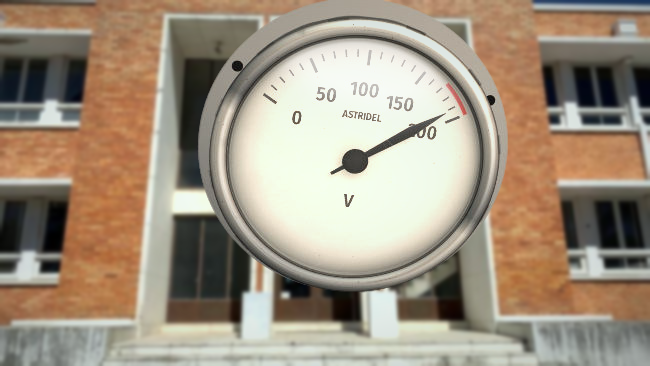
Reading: 190 V
